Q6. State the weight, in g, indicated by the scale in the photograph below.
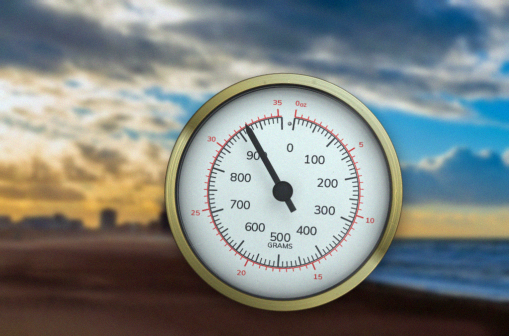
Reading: 920 g
